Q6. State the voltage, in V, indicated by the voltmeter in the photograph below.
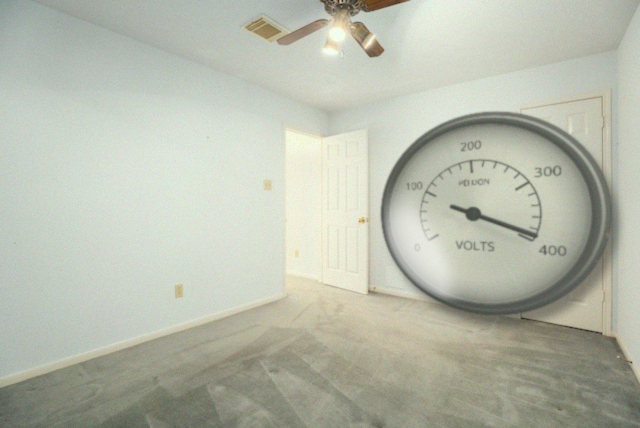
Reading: 390 V
